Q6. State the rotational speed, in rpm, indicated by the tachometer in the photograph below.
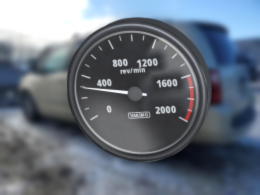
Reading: 300 rpm
